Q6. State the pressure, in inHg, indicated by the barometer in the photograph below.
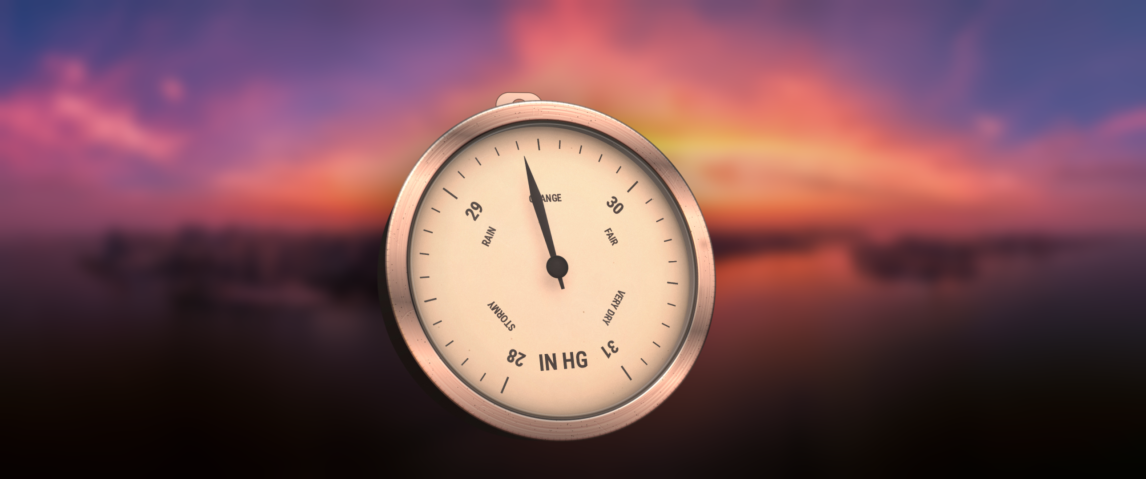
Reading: 29.4 inHg
